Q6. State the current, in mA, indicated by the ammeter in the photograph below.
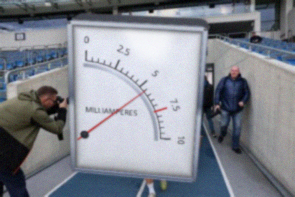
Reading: 5.5 mA
